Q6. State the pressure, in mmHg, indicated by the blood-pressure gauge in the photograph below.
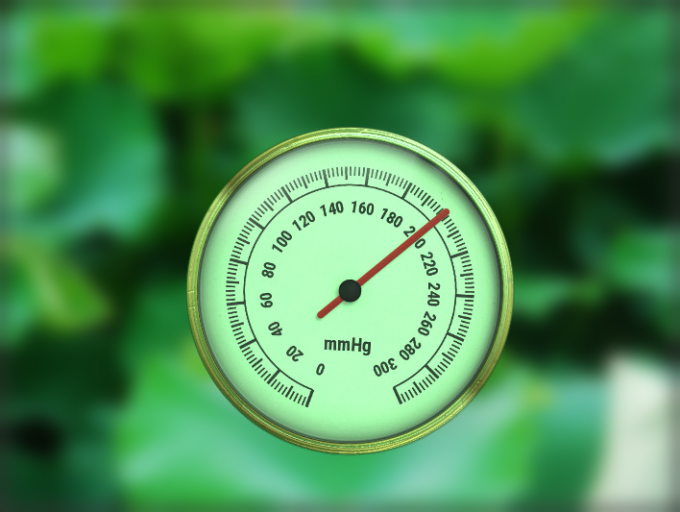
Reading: 200 mmHg
